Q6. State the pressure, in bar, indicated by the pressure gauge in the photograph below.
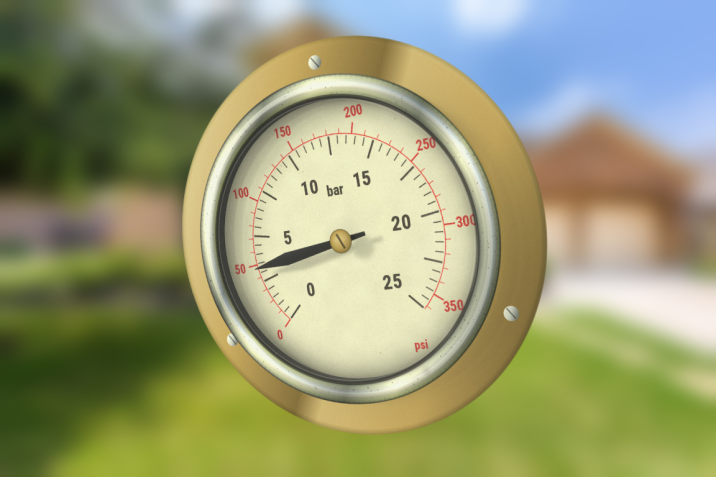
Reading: 3.25 bar
